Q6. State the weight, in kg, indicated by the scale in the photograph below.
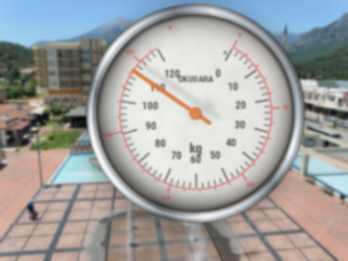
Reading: 110 kg
